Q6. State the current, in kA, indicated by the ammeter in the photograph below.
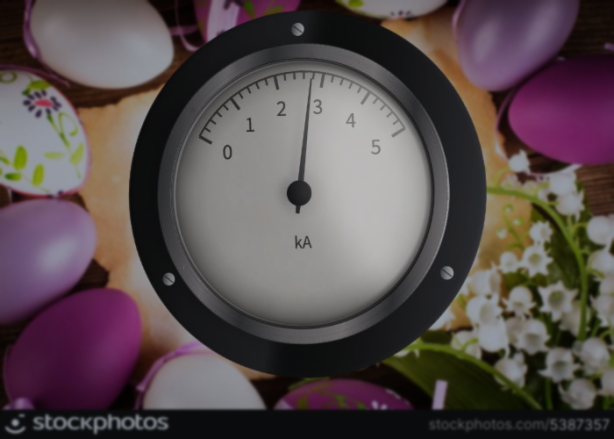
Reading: 2.8 kA
